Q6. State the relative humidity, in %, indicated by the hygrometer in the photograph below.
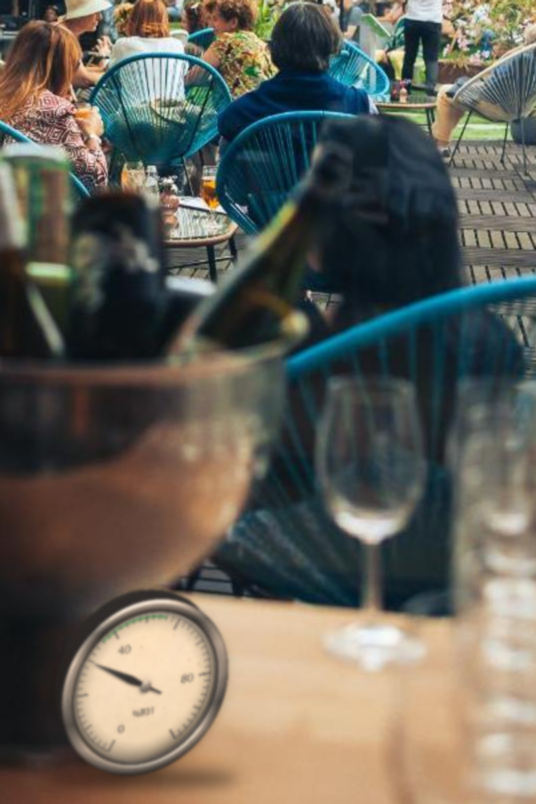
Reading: 30 %
